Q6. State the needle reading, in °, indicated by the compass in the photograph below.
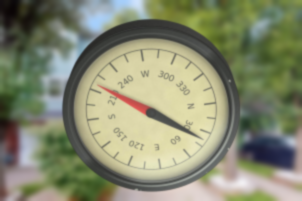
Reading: 217.5 °
